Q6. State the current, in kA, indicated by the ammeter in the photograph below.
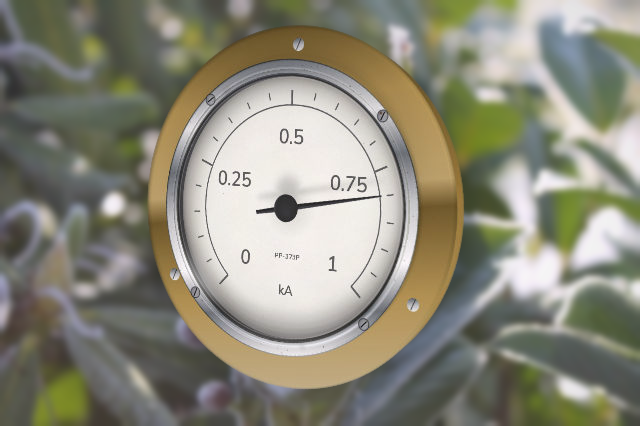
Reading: 0.8 kA
